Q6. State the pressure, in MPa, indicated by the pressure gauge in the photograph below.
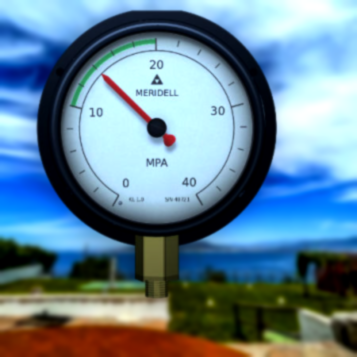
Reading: 14 MPa
